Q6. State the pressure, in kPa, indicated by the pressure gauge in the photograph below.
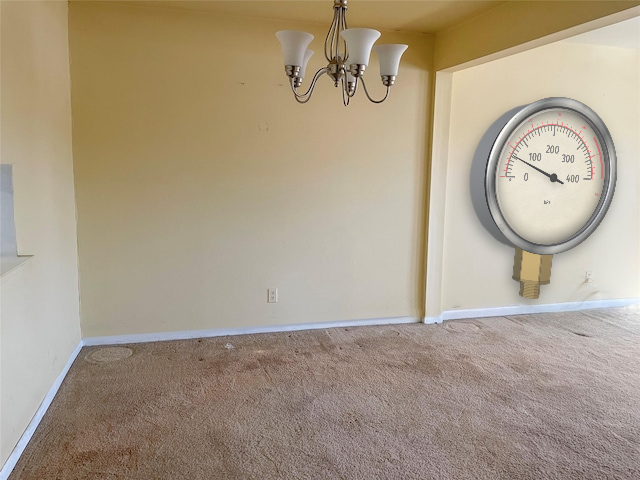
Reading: 50 kPa
